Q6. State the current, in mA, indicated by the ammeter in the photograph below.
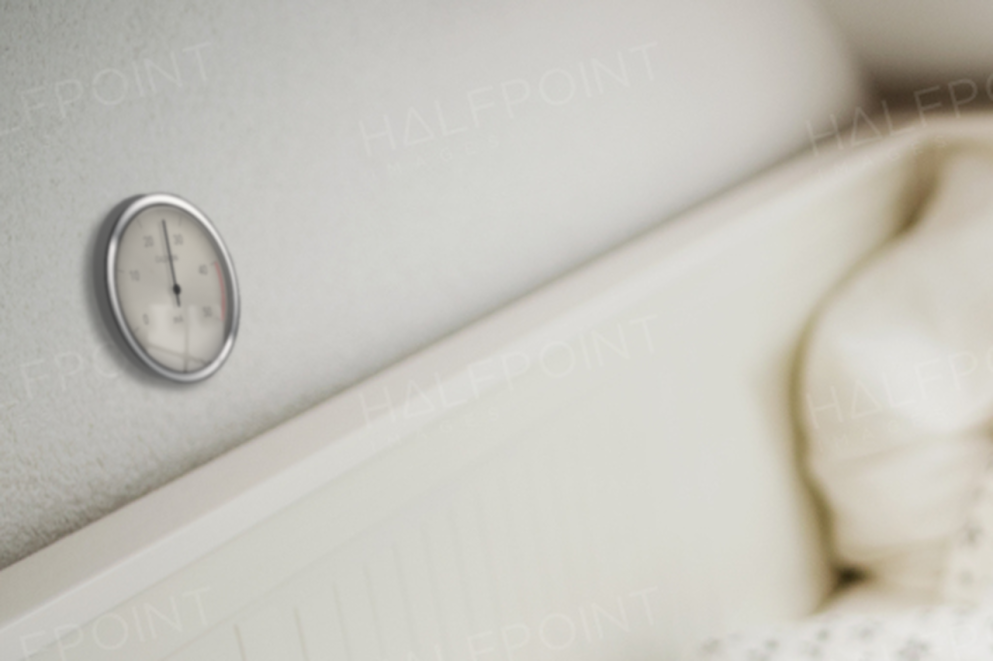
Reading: 25 mA
